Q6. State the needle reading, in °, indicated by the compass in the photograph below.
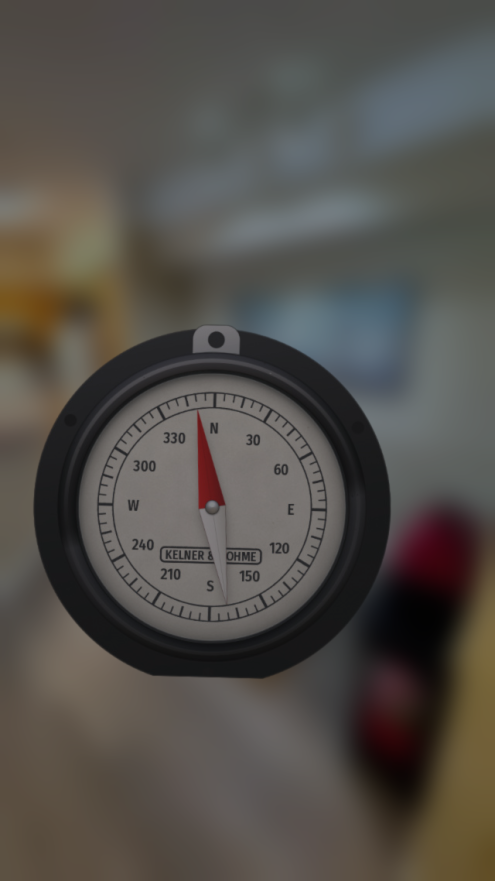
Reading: 350 °
